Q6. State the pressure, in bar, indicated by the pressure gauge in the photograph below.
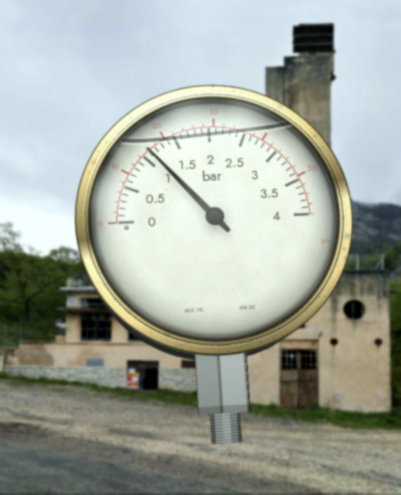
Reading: 1.1 bar
